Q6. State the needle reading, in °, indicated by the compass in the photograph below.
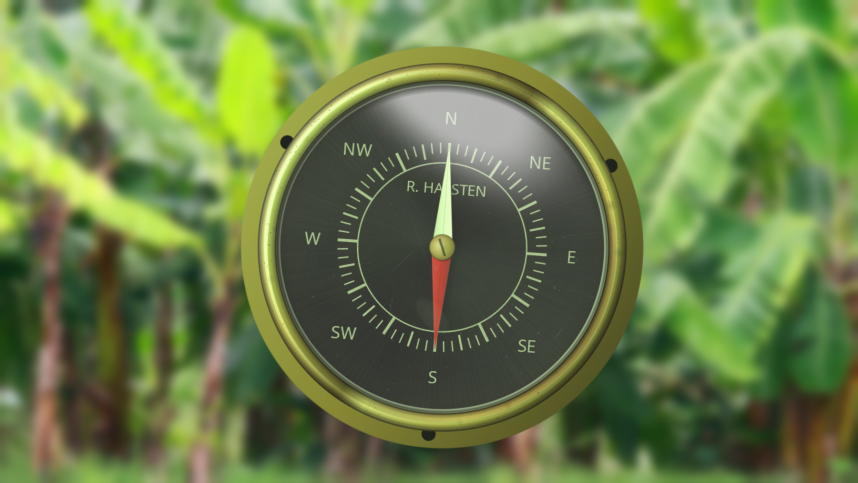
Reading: 180 °
